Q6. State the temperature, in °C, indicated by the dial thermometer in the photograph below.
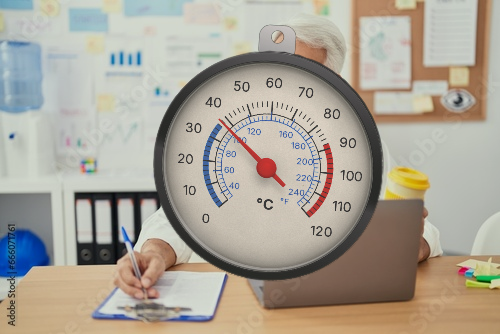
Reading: 38 °C
